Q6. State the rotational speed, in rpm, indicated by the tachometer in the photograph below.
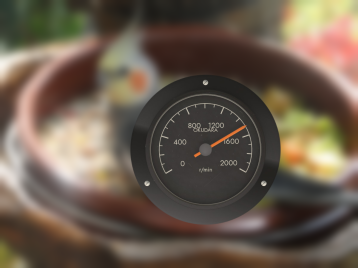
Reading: 1500 rpm
